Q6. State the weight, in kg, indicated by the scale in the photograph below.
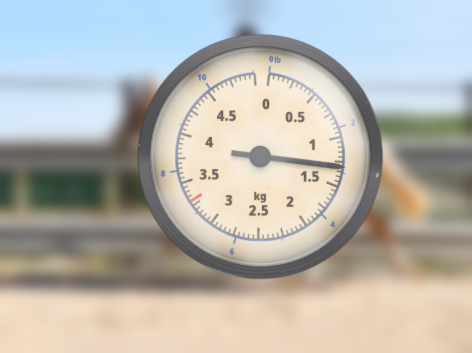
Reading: 1.3 kg
